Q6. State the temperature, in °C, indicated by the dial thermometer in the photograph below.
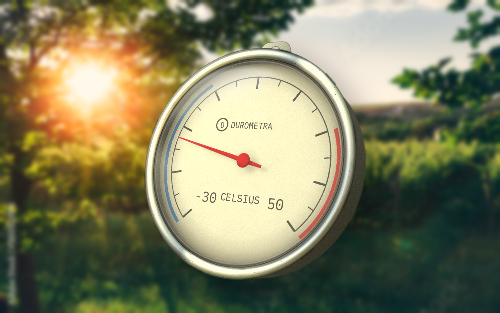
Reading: -12.5 °C
